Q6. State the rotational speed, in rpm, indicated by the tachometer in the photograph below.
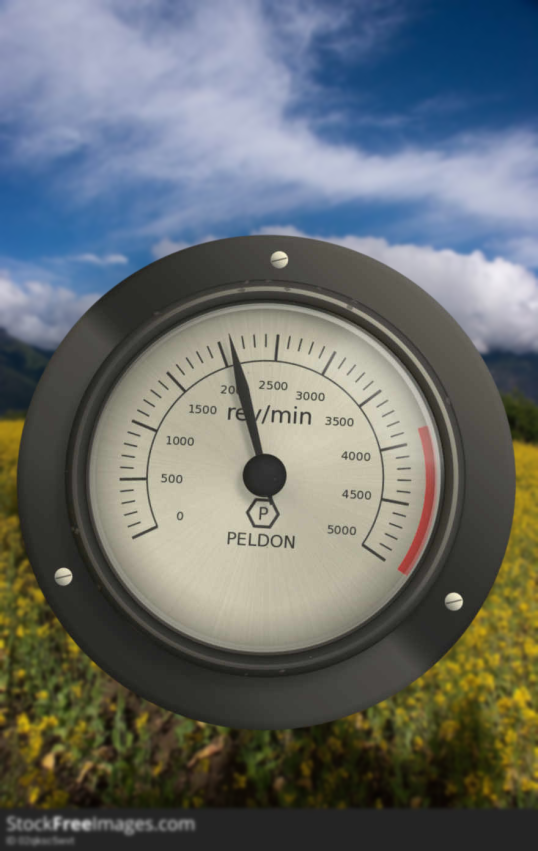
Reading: 2100 rpm
